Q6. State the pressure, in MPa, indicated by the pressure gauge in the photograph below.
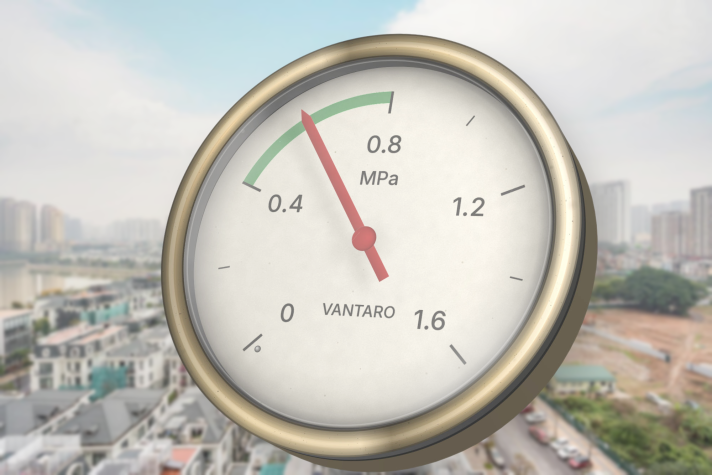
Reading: 0.6 MPa
